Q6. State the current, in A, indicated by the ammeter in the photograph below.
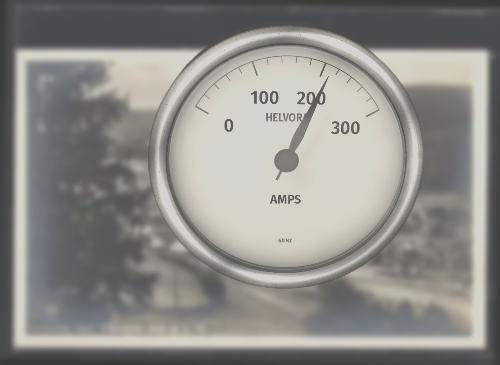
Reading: 210 A
